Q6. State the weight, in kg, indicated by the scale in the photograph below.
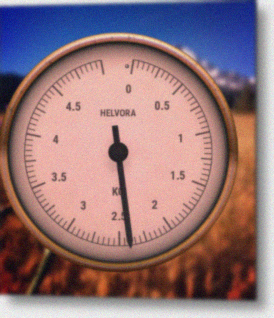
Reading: 2.4 kg
